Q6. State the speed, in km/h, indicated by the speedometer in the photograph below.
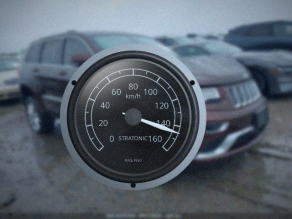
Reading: 145 km/h
